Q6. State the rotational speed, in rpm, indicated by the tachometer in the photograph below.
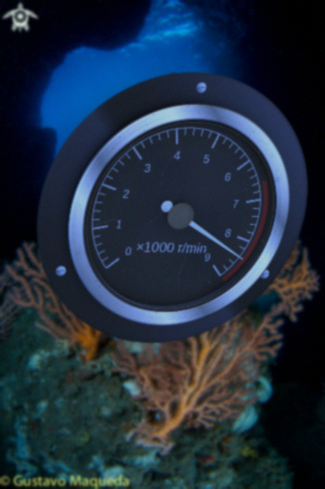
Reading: 8400 rpm
